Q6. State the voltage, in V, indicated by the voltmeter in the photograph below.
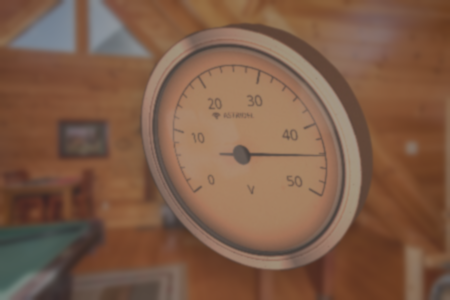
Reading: 44 V
